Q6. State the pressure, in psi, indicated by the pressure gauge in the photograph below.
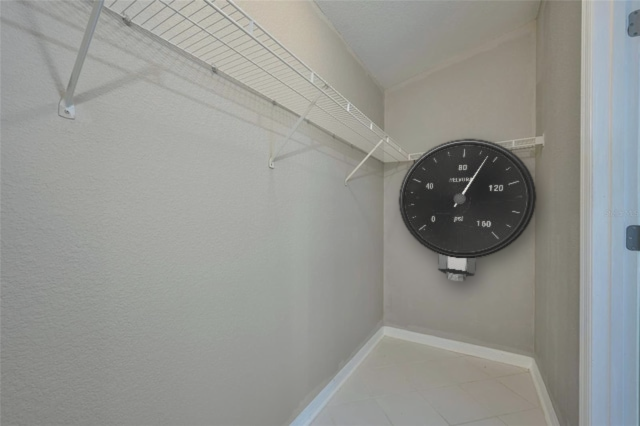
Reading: 95 psi
